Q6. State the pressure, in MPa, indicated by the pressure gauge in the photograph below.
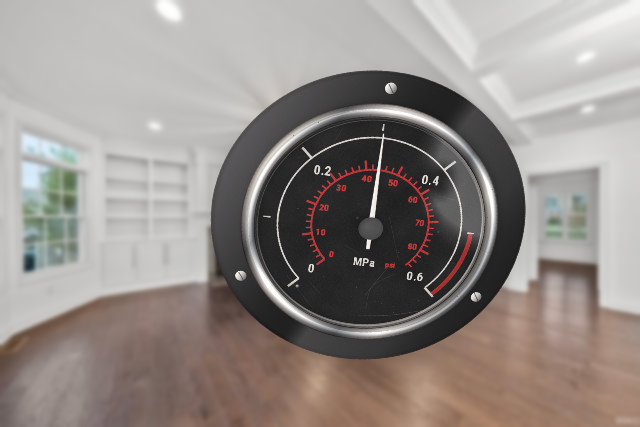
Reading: 0.3 MPa
